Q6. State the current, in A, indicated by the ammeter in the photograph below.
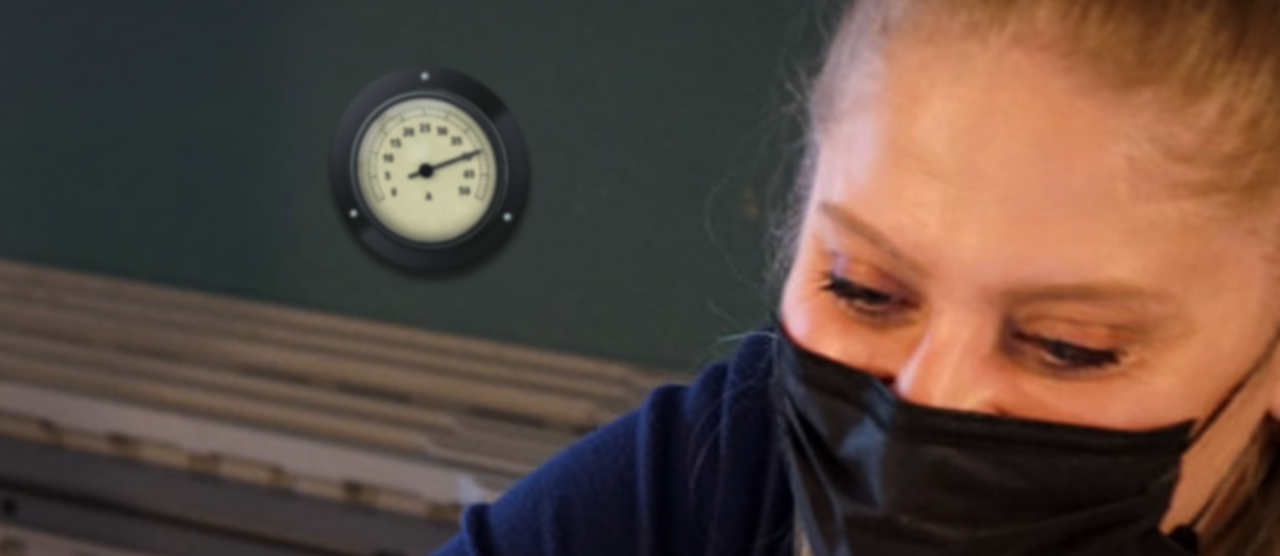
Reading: 40 A
